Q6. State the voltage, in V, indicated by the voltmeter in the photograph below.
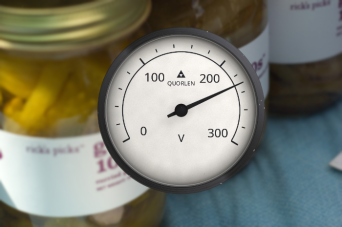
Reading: 230 V
